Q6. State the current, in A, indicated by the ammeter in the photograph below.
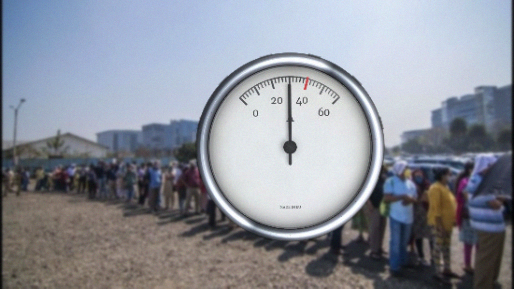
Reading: 30 A
